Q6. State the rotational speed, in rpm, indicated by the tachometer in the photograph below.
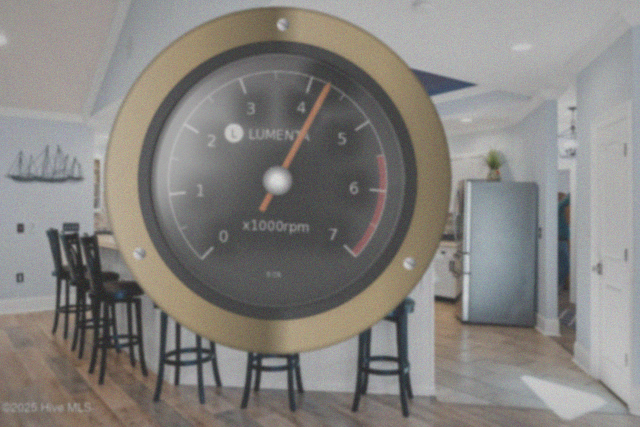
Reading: 4250 rpm
